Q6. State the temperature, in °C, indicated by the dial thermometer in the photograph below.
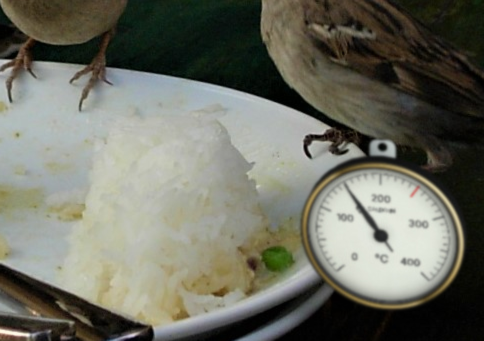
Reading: 150 °C
